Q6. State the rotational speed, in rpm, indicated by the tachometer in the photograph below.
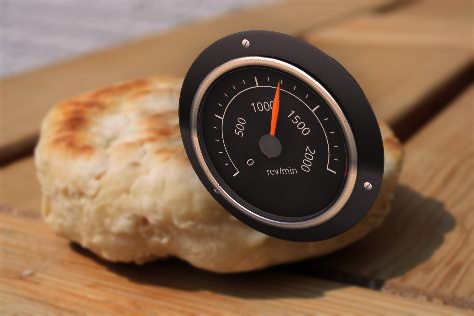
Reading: 1200 rpm
